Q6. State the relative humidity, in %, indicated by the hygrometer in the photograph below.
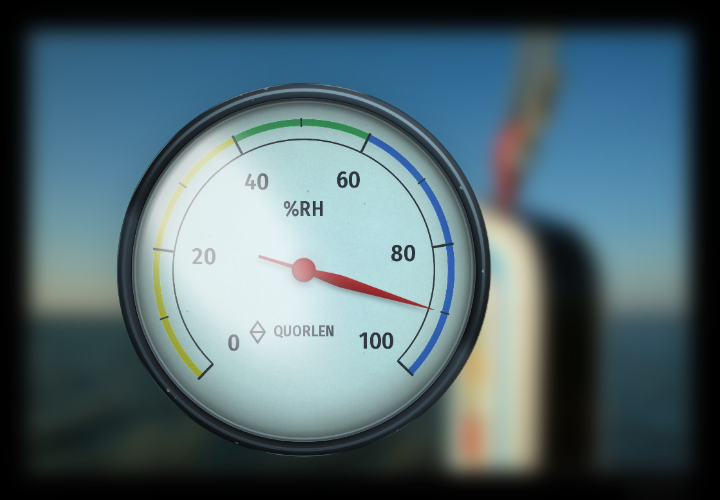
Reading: 90 %
